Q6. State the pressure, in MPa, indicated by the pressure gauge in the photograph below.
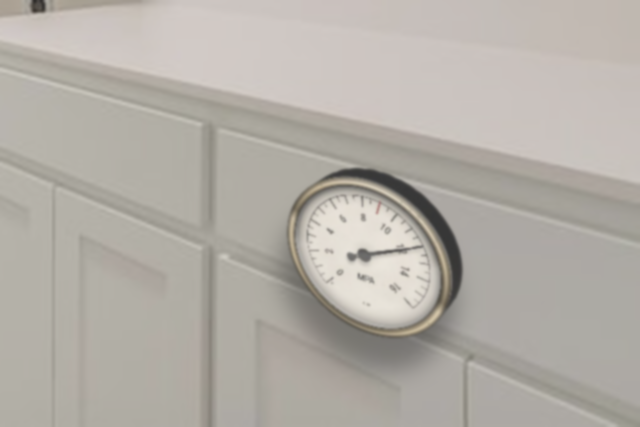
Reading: 12 MPa
